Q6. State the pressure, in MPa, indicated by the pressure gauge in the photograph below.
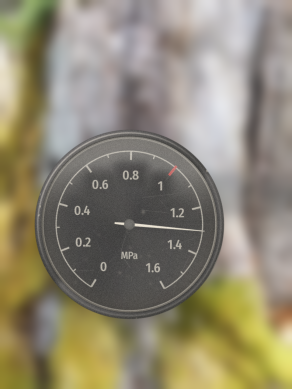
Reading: 1.3 MPa
